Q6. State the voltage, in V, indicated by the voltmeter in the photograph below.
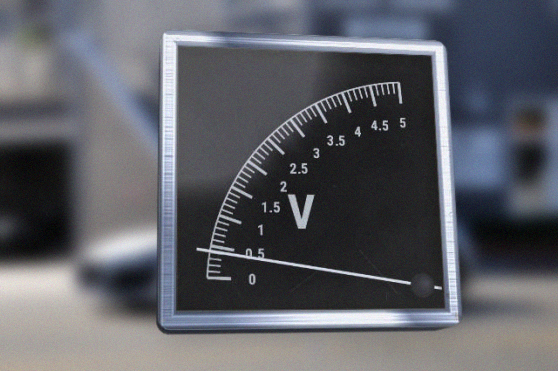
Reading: 0.4 V
